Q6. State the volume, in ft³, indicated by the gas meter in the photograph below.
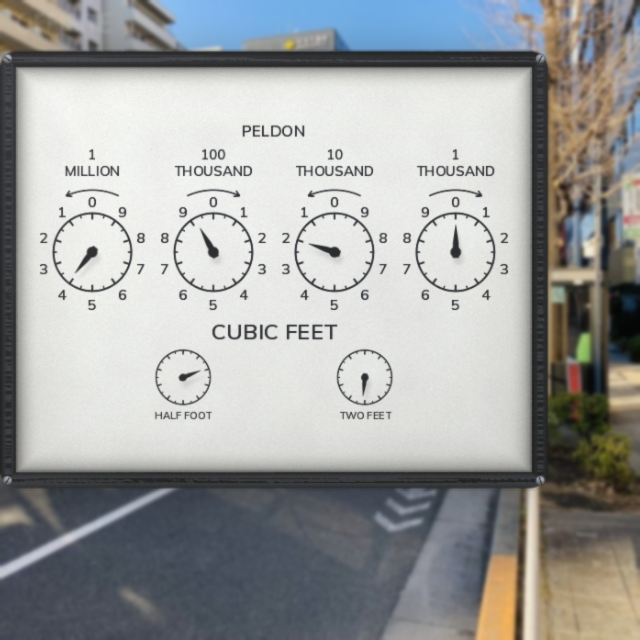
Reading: 392000 ft³
